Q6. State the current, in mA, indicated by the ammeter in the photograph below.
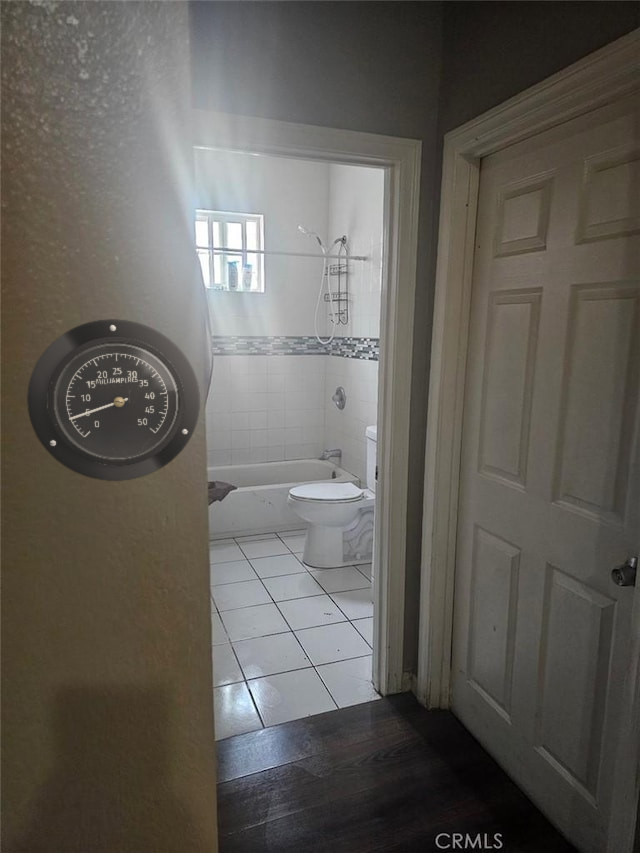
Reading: 5 mA
